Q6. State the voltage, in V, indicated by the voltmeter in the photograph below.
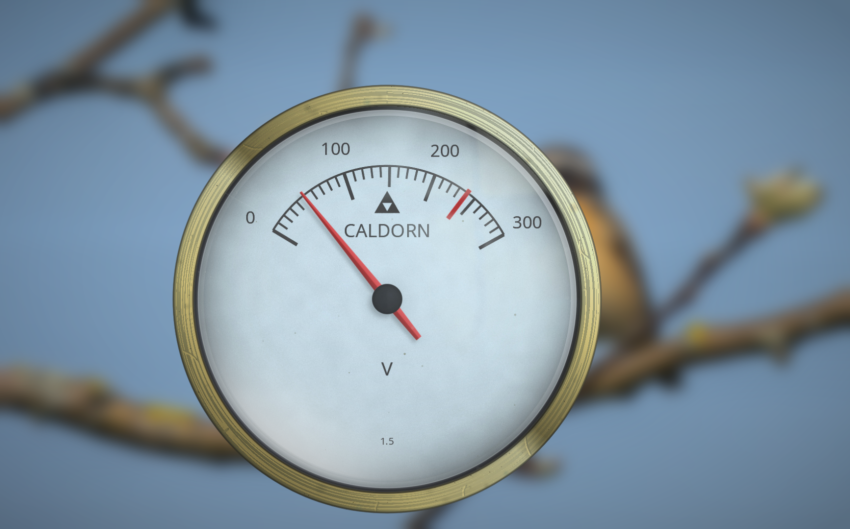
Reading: 50 V
